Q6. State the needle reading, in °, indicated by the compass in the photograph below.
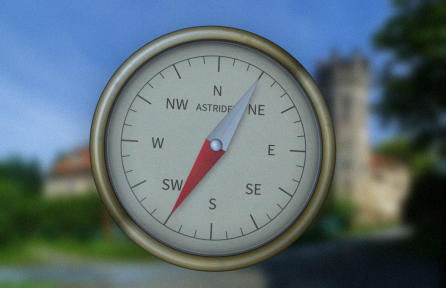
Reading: 210 °
